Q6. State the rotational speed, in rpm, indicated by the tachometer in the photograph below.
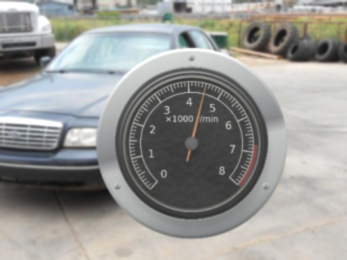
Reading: 4500 rpm
